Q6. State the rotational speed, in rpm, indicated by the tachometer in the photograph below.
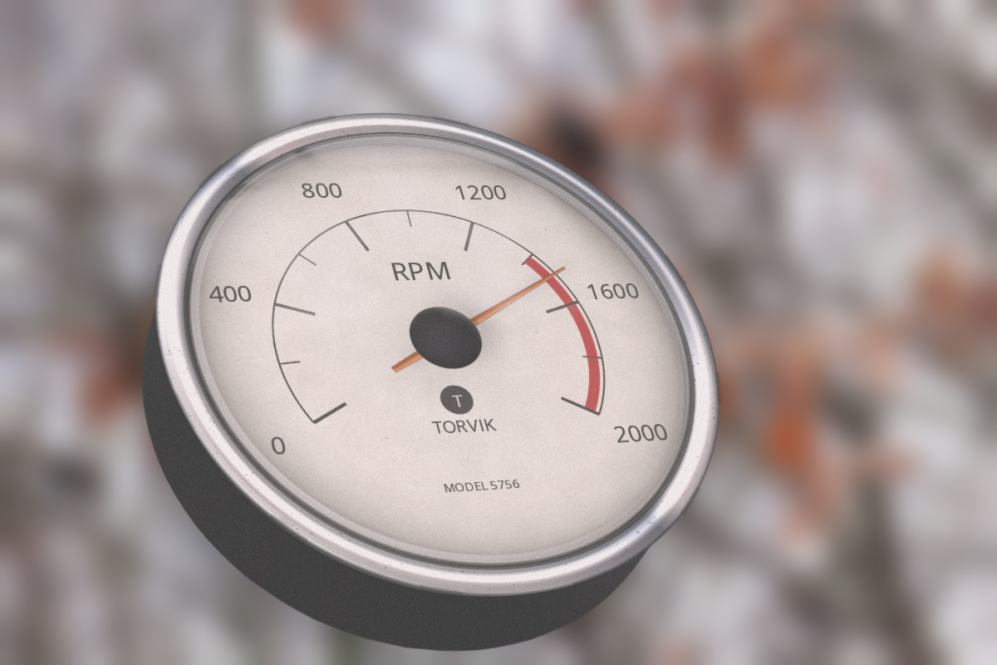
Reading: 1500 rpm
